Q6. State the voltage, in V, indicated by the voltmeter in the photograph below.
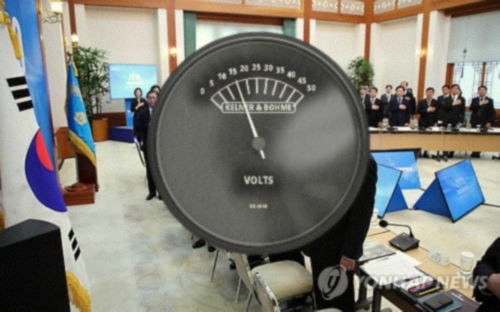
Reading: 15 V
